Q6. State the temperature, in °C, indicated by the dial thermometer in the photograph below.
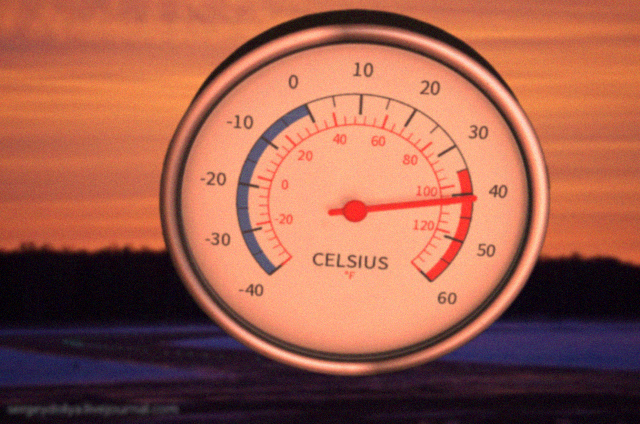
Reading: 40 °C
